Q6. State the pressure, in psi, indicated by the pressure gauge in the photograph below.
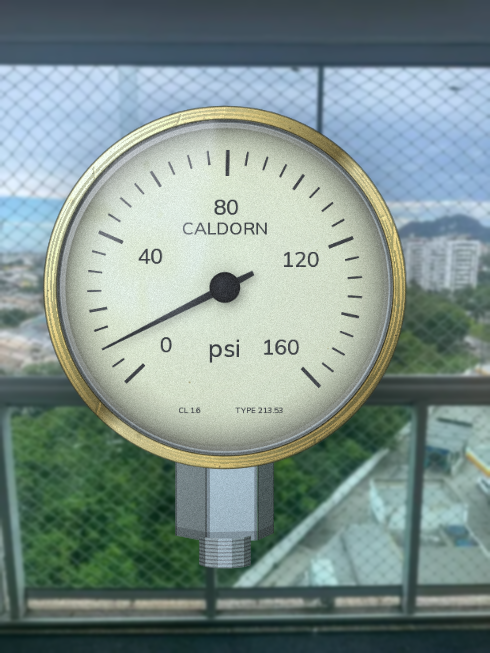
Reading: 10 psi
